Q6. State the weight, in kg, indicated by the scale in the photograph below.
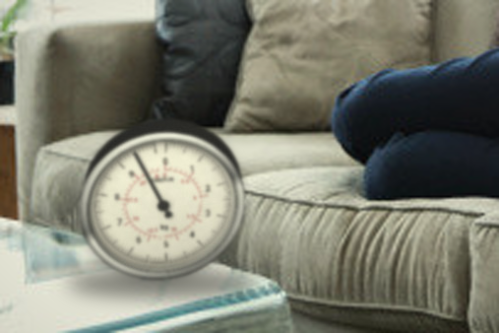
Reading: 9.5 kg
